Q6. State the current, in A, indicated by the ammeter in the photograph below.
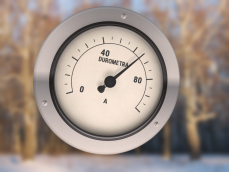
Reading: 65 A
